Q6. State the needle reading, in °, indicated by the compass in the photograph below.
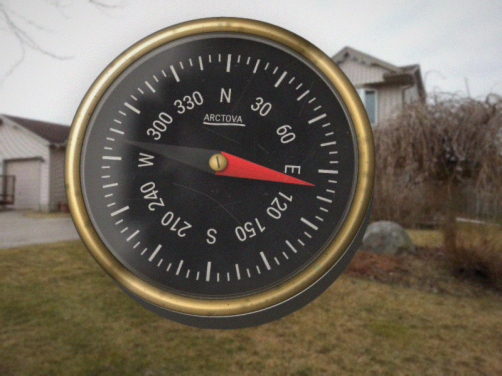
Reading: 100 °
